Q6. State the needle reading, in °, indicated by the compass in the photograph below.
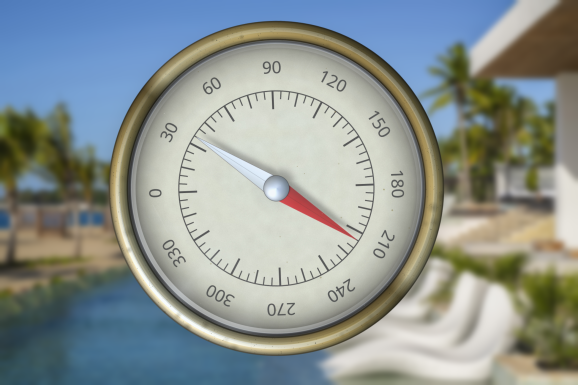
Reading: 215 °
